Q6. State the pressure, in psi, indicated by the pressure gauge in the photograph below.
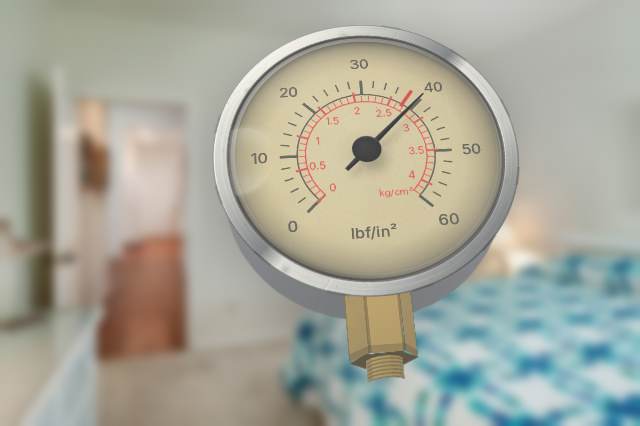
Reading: 40 psi
